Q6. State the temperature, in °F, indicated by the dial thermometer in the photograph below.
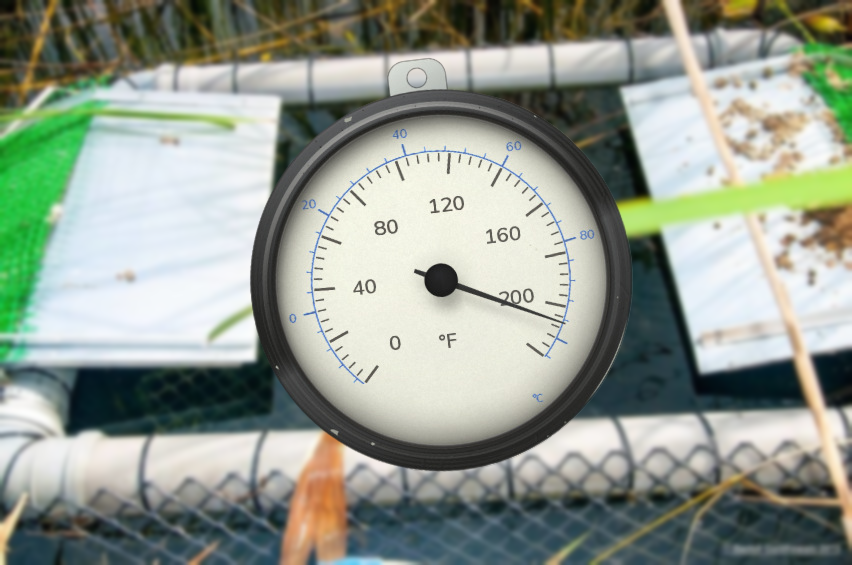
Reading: 206 °F
